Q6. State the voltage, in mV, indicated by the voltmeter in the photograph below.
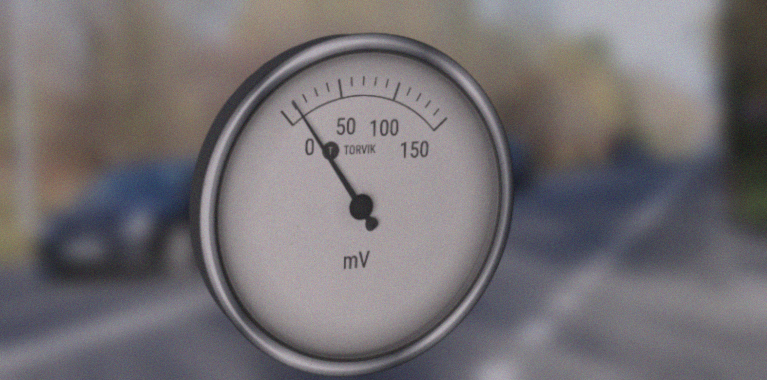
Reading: 10 mV
